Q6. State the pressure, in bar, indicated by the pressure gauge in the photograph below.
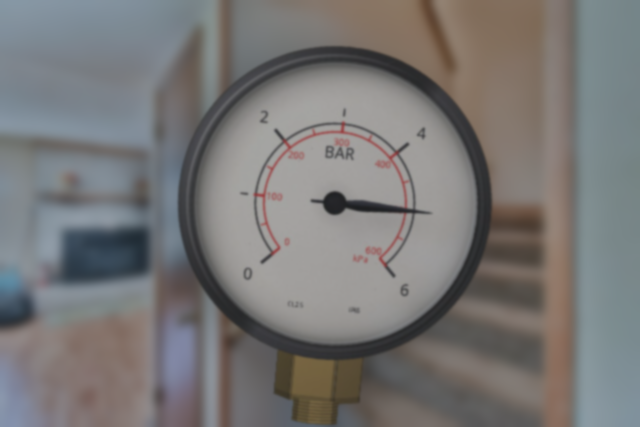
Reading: 5 bar
